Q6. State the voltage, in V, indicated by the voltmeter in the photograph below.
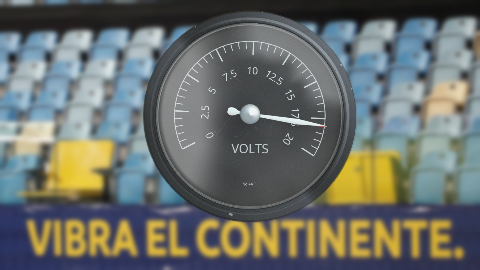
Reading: 18 V
